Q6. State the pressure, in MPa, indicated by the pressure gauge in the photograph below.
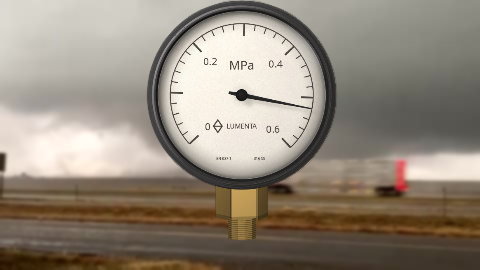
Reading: 0.52 MPa
